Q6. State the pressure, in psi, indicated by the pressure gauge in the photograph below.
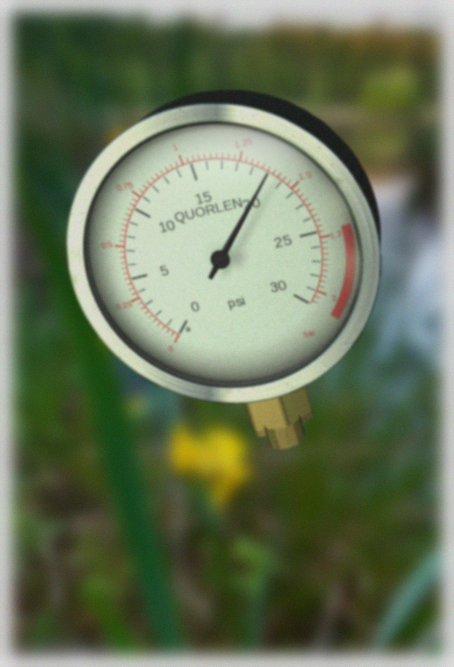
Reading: 20 psi
